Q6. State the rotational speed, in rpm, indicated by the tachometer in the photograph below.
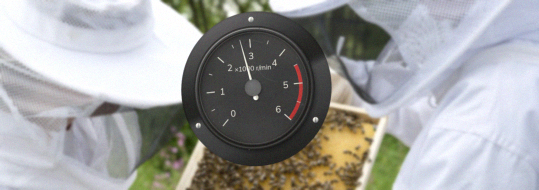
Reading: 2750 rpm
